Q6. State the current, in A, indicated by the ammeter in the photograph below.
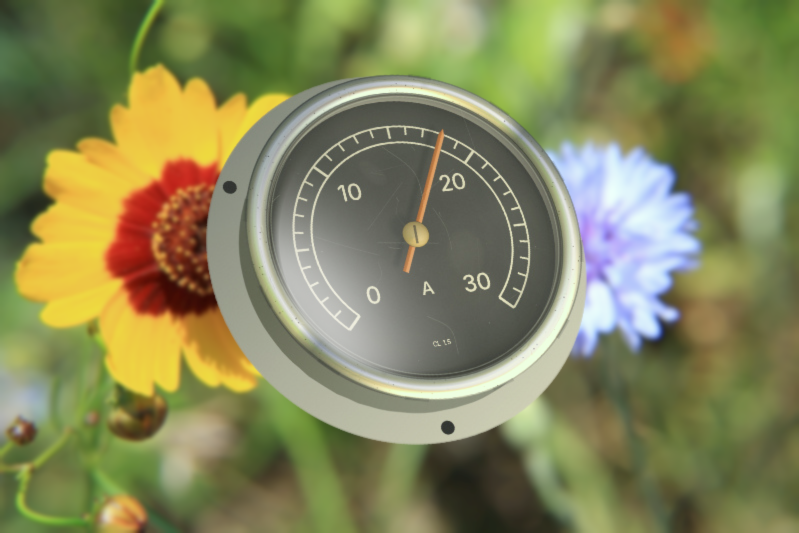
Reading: 18 A
